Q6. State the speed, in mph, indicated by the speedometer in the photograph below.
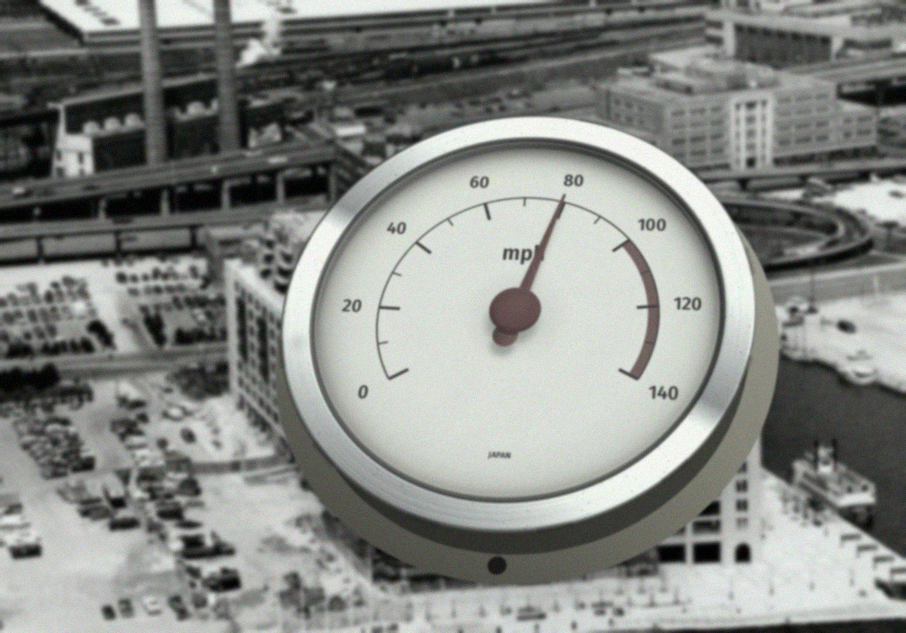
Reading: 80 mph
